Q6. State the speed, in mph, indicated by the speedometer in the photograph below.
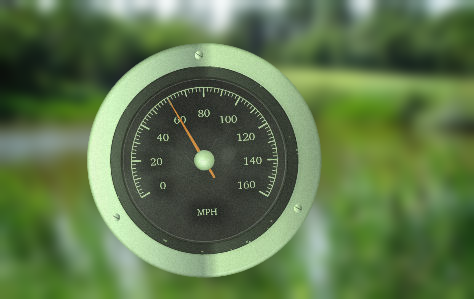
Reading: 60 mph
